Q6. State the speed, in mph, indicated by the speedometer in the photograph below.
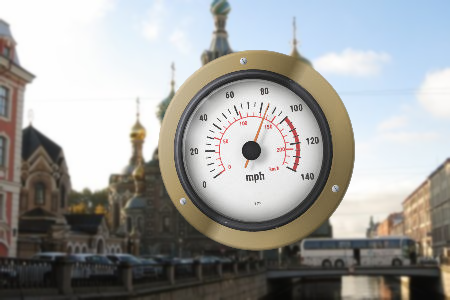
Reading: 85 mph
